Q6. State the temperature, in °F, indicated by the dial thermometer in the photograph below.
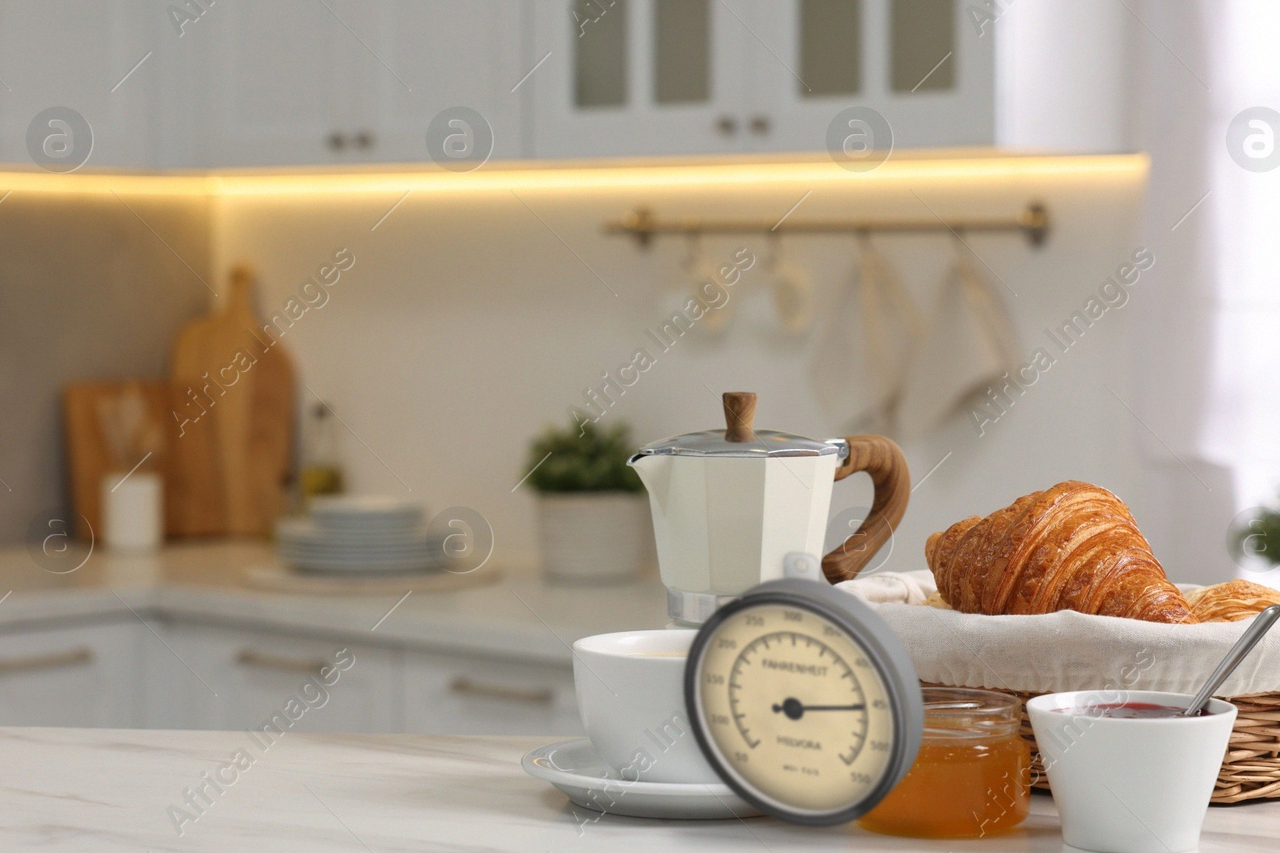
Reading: 450 °F
